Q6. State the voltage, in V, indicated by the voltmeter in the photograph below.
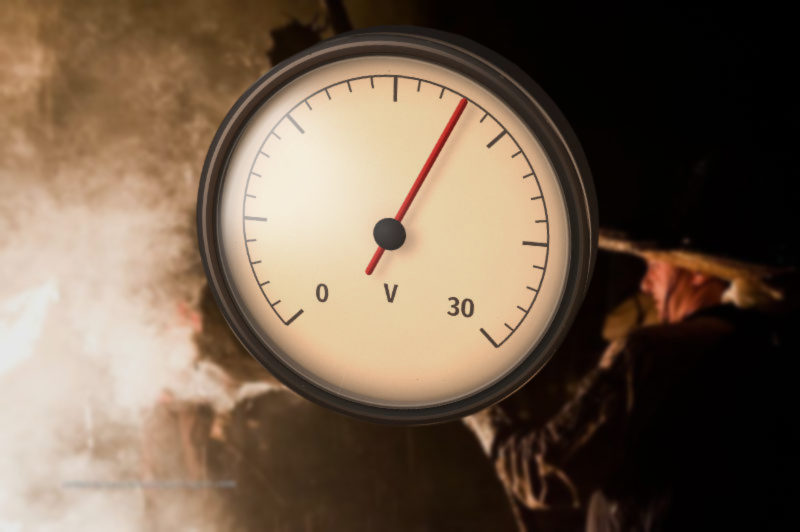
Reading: 18 V
